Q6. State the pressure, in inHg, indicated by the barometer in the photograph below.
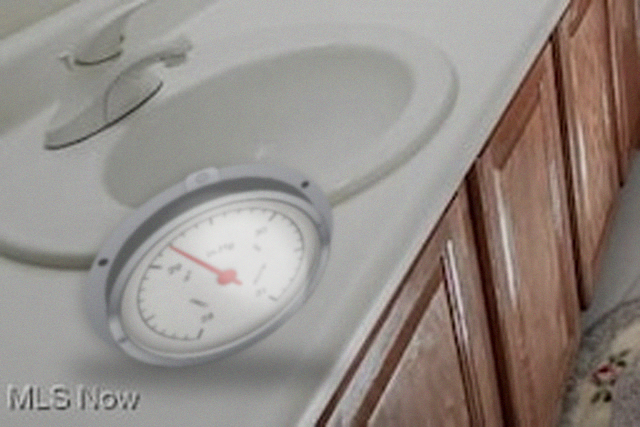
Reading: 29.2 inHg
